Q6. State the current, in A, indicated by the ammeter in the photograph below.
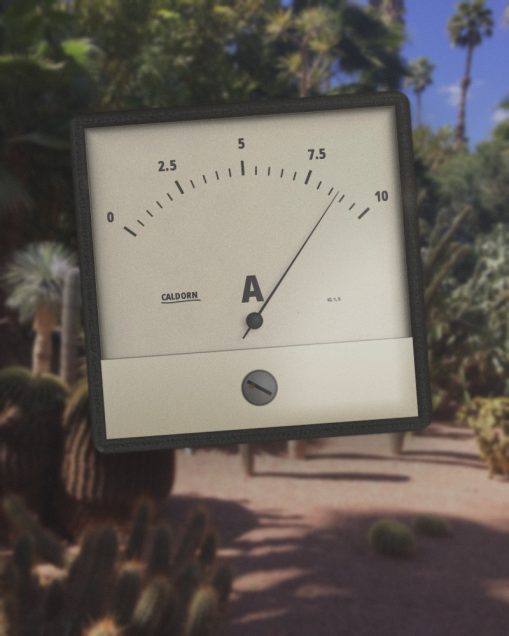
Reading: 8.75 A
